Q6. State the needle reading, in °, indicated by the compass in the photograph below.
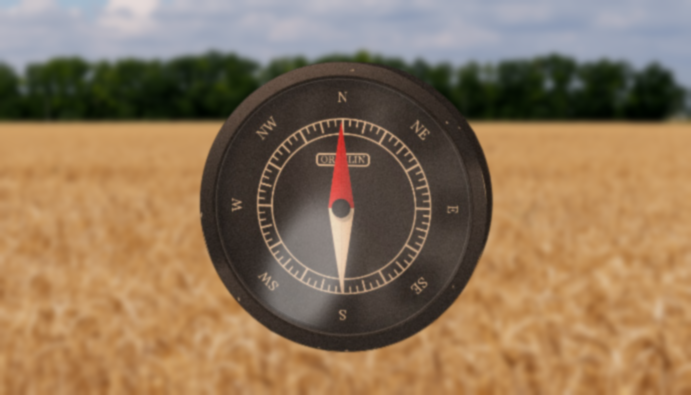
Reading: 0 °
